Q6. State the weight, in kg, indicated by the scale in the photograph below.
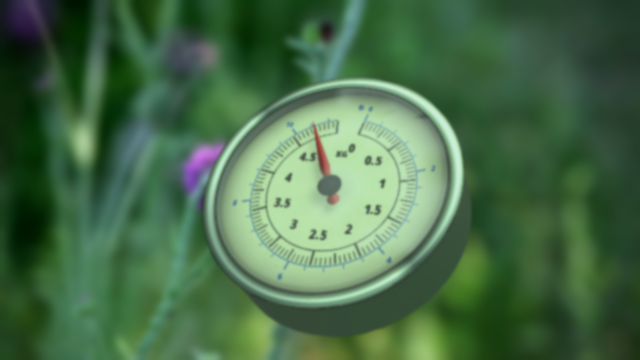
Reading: 4.75 kg
